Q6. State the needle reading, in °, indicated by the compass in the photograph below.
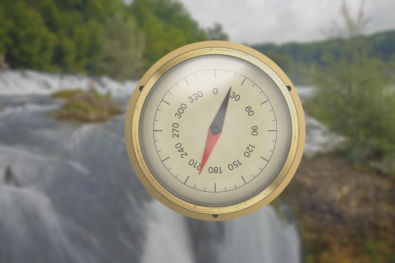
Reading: 200 °
